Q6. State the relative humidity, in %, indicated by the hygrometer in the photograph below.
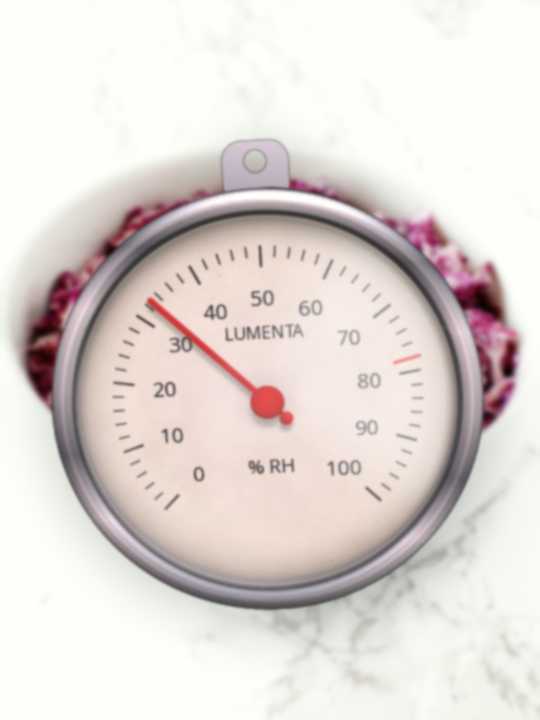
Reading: 33 %
